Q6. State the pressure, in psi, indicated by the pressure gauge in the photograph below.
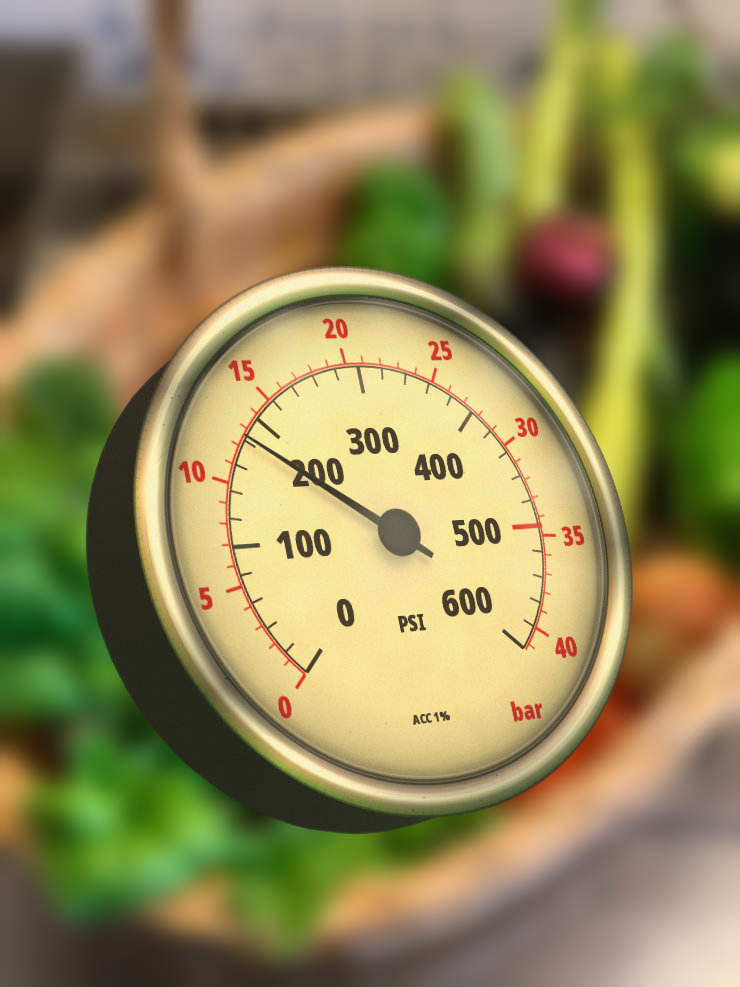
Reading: 180 psi
